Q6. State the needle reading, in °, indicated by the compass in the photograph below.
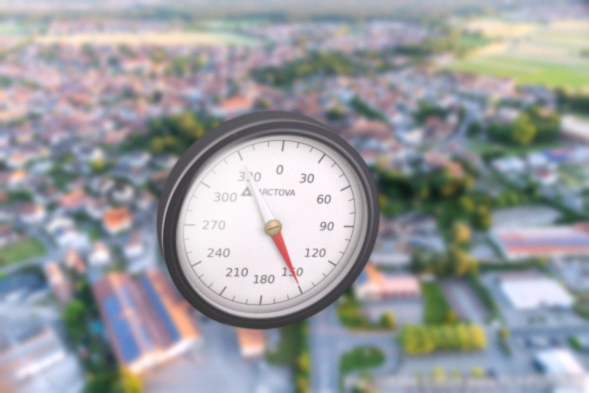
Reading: 150 °
